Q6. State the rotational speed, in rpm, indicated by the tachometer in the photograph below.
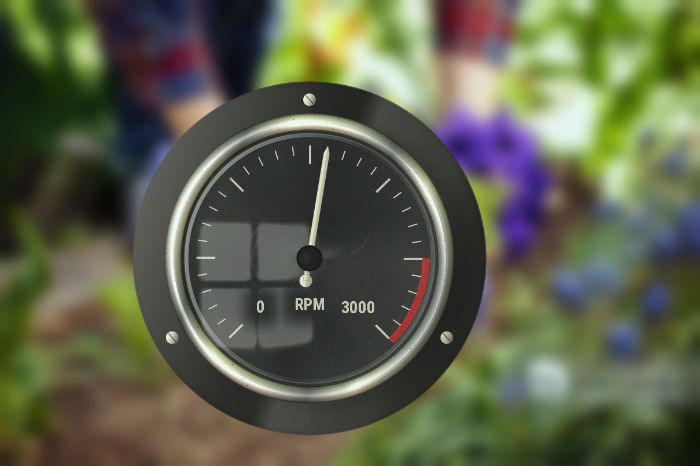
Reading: 1600 rpm
